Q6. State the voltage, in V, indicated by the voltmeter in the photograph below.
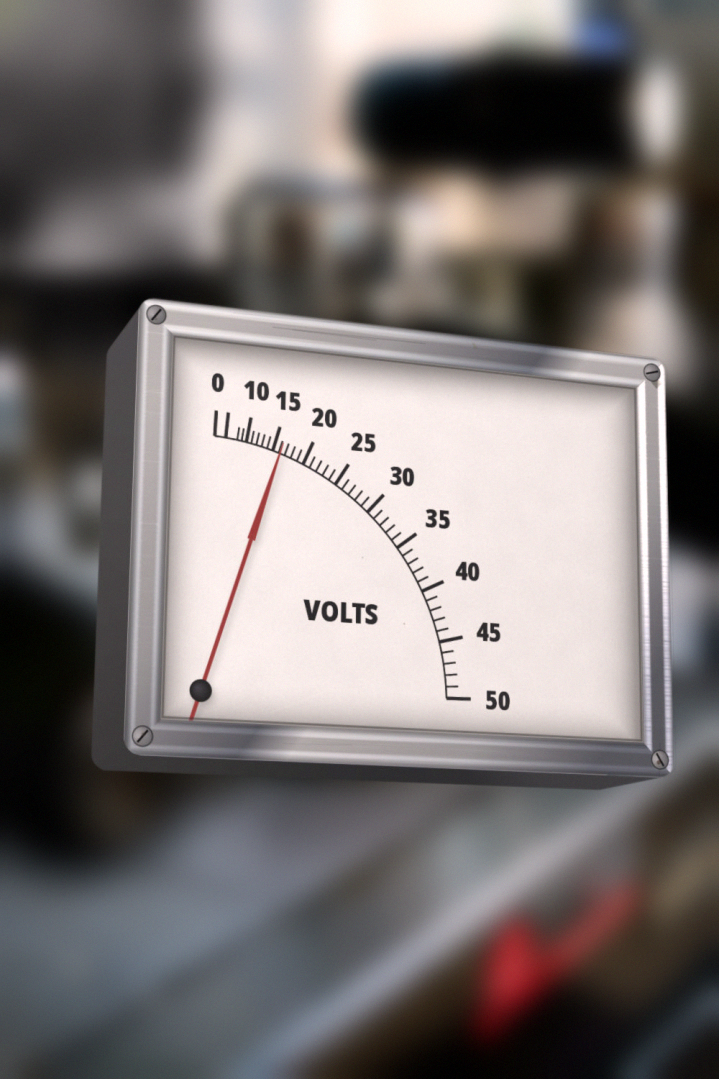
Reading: 16 V
